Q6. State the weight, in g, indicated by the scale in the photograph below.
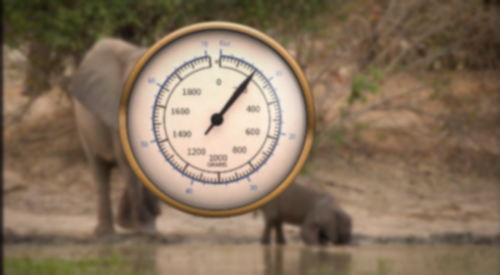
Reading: 200 g
